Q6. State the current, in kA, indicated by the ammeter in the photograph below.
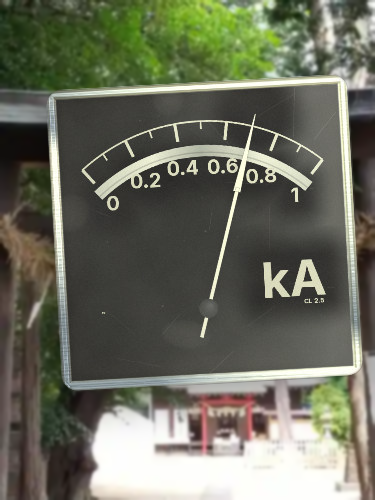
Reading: 0.7 kA
